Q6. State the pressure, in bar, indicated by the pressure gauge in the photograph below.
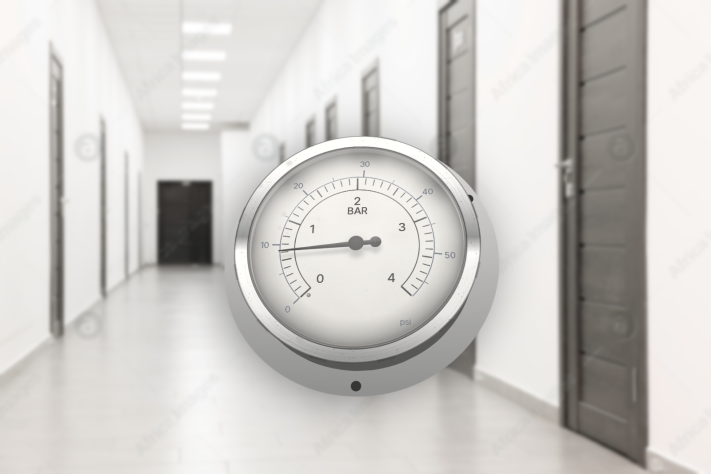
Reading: 0.6 bar
